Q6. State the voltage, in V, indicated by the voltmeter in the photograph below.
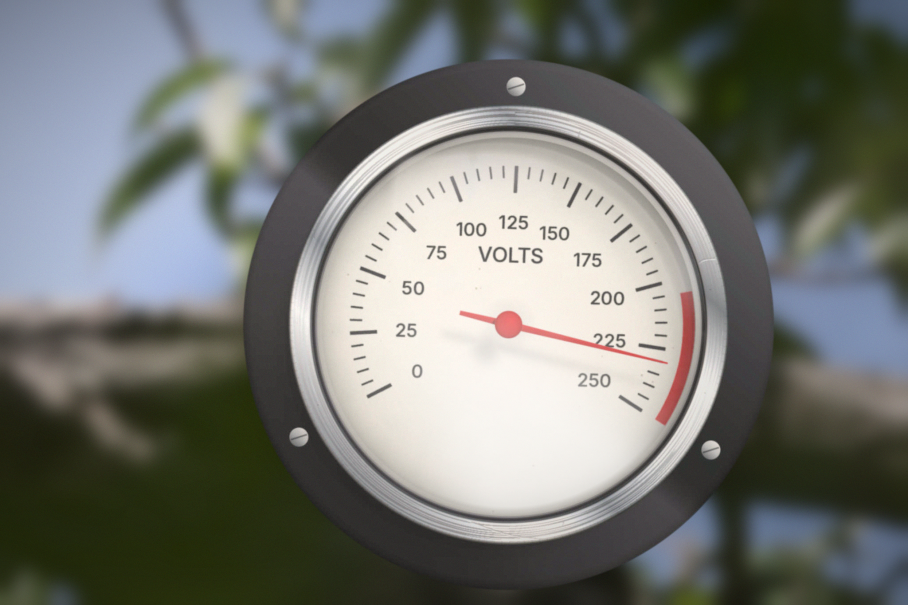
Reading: 230 V
